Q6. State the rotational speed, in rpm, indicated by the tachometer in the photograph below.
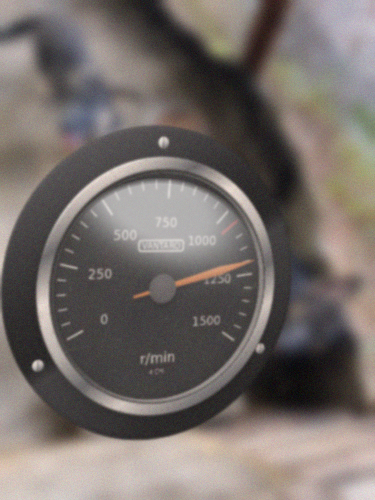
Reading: 1200 rpm
